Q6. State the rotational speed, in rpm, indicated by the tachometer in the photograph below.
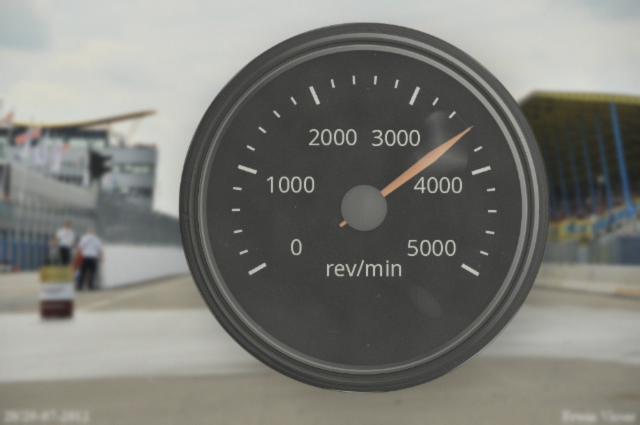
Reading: 3600 rpm
